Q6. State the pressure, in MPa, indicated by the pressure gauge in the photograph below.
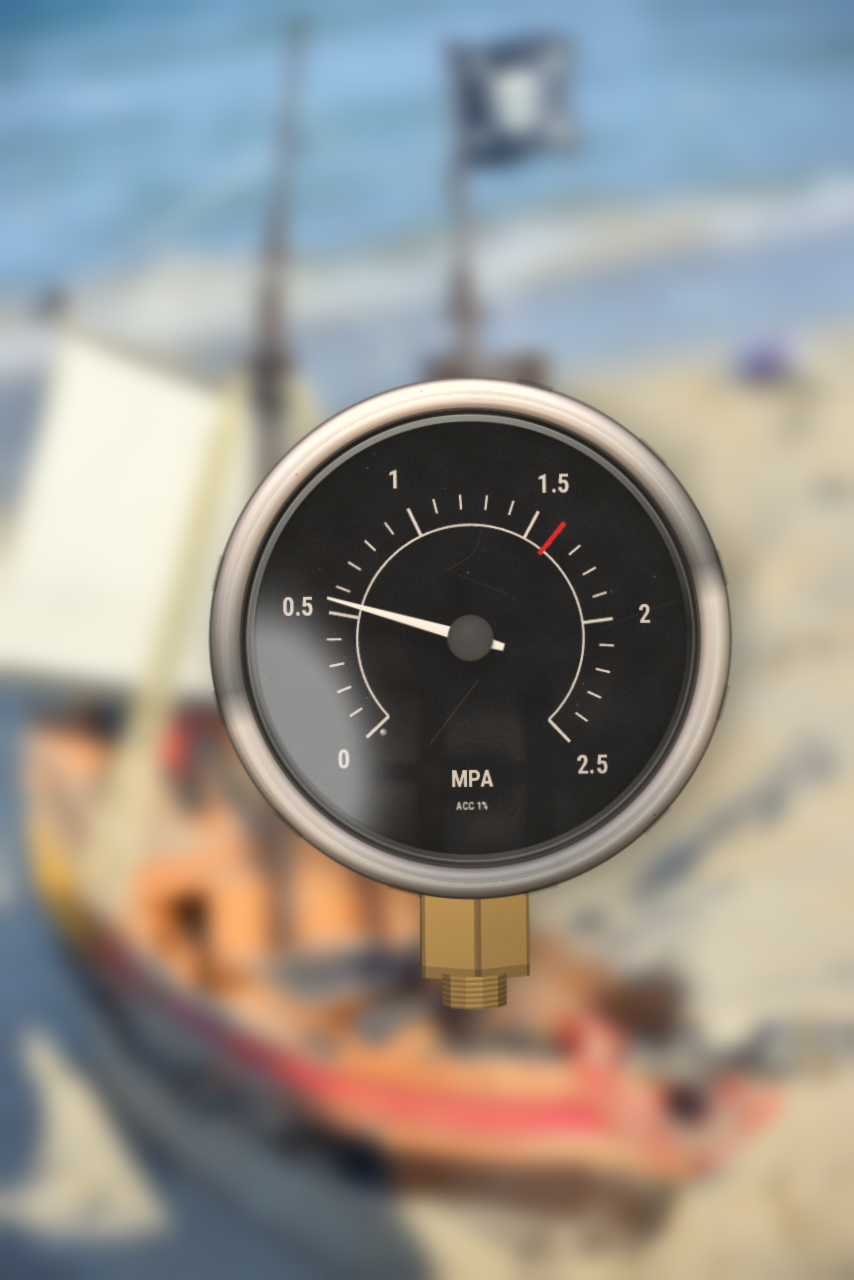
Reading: 0.55 MPa
